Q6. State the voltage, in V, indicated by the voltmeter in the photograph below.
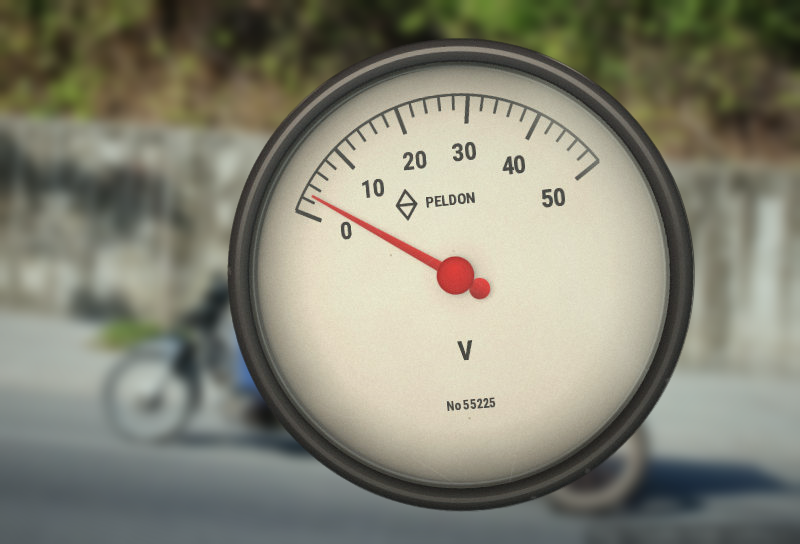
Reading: 3 V
